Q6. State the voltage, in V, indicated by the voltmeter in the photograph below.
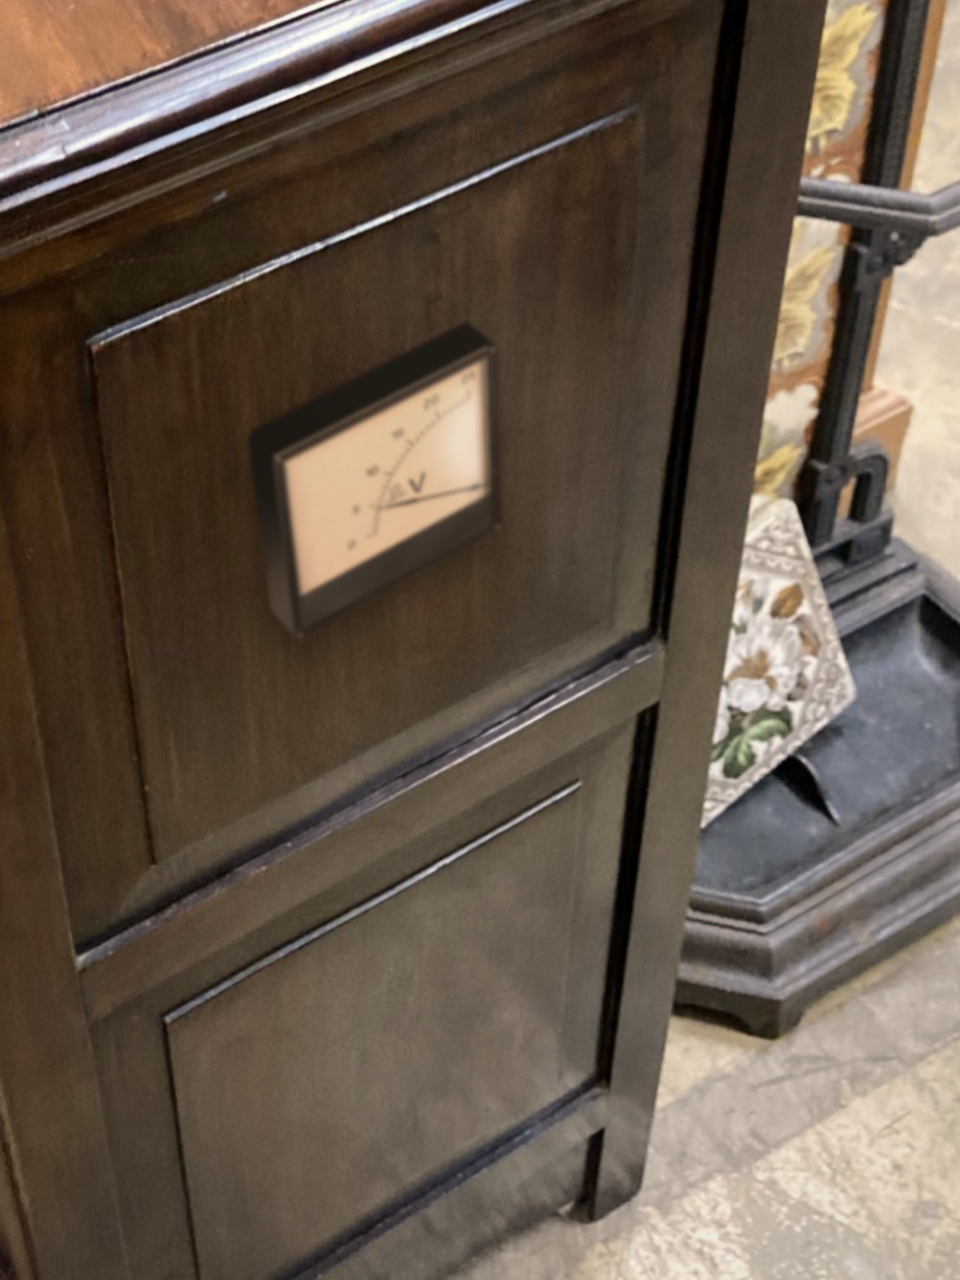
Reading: 5 V
